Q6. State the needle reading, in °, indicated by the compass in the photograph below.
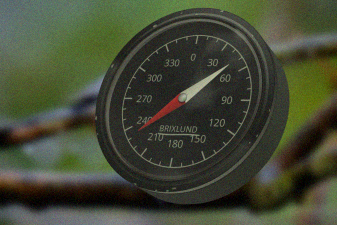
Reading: 230 °
